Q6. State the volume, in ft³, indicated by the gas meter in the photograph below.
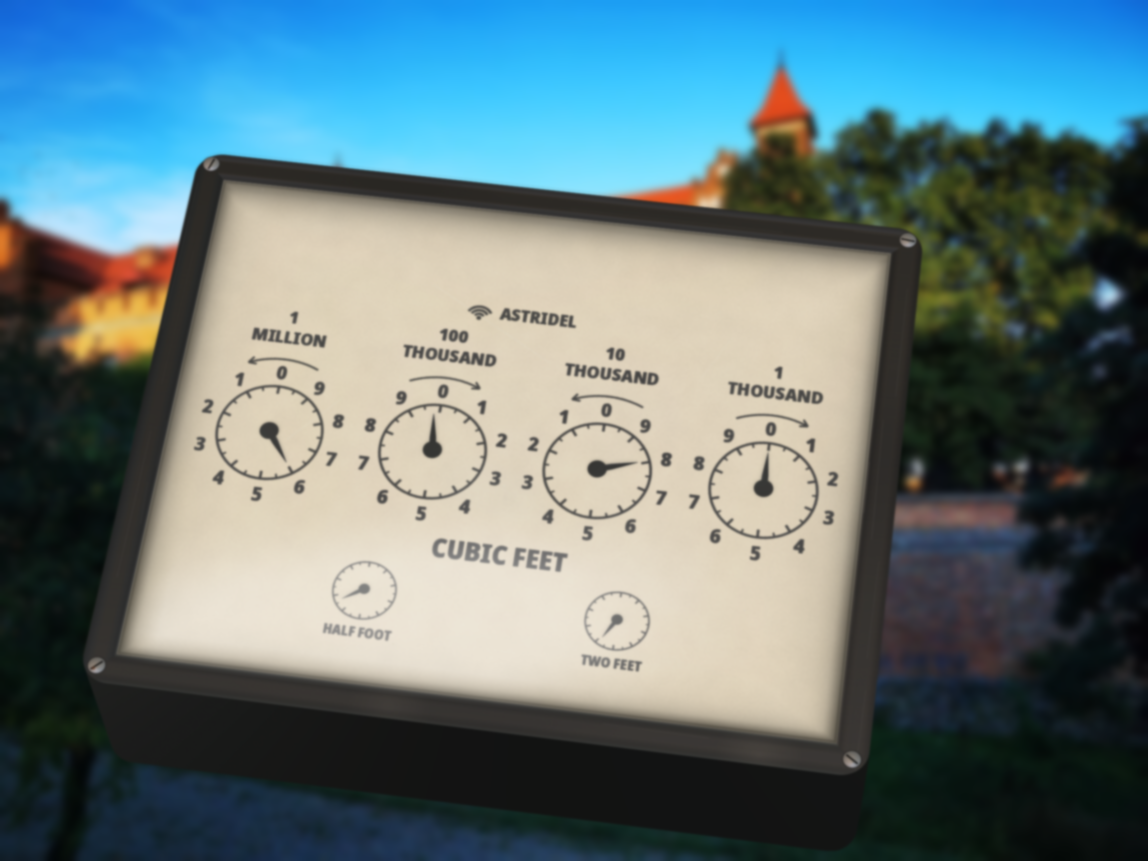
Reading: 598000 ft³
